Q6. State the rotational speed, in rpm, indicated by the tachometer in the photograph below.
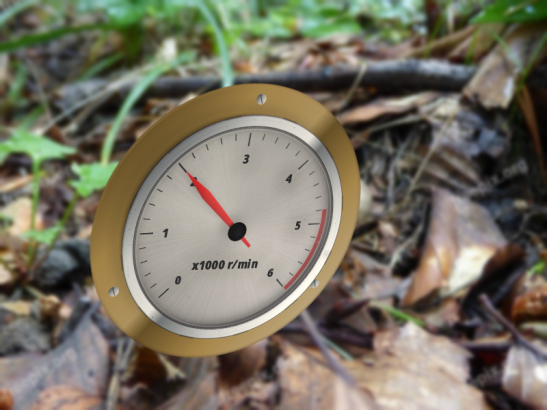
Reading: 2000 rpm
